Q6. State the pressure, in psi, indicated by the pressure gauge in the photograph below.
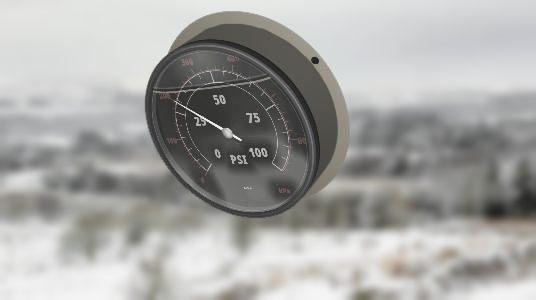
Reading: 30 psi
